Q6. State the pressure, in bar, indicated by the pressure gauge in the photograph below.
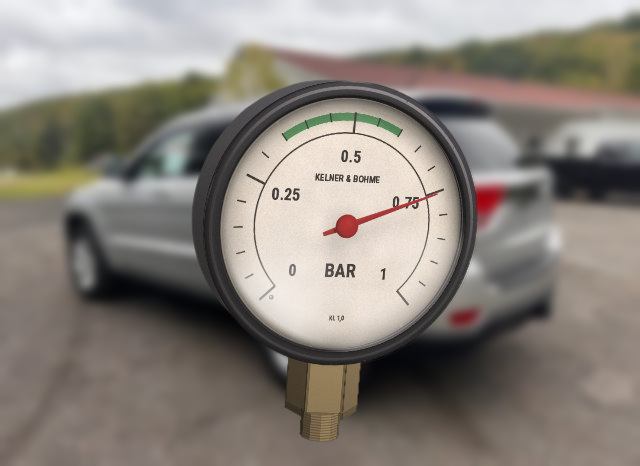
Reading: 0.75 bar
